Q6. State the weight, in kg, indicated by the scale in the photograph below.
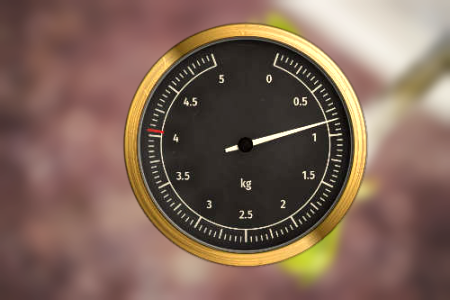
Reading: 0.85 kg
